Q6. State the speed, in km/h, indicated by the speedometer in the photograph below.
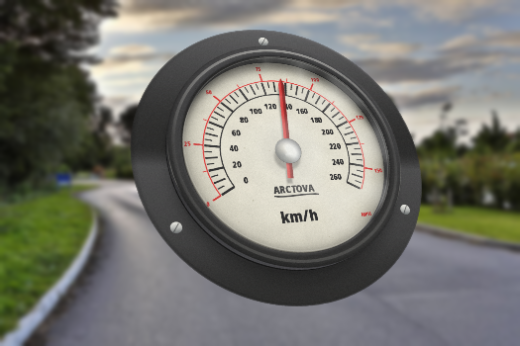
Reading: 135 km/h
